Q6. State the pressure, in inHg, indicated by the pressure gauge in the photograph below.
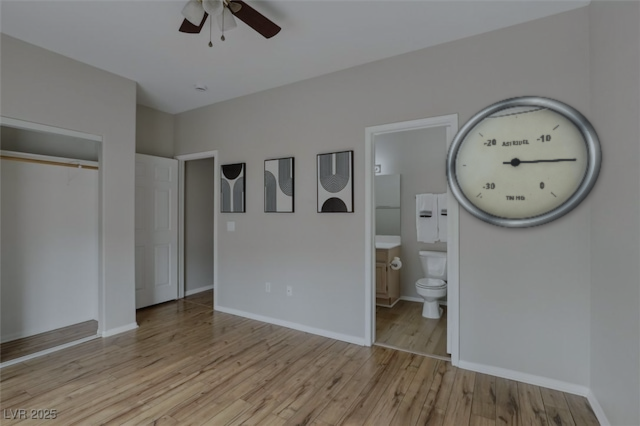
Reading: -5 inHg
